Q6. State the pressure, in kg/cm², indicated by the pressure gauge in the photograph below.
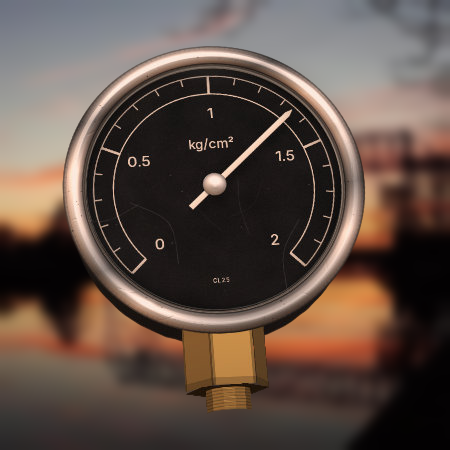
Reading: 1.35 kg/cm²
